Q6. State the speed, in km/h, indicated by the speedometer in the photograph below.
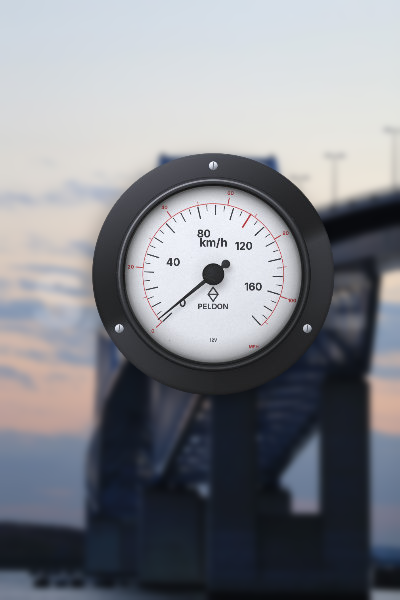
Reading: 2.5 km/h
